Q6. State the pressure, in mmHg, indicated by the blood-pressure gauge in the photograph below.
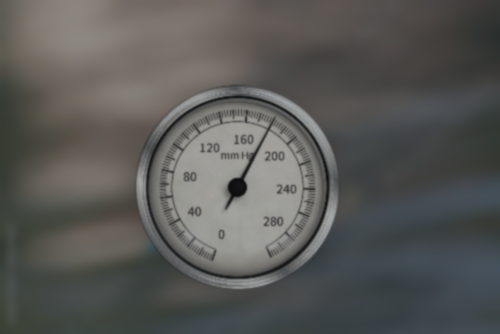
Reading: 180 mmHg
